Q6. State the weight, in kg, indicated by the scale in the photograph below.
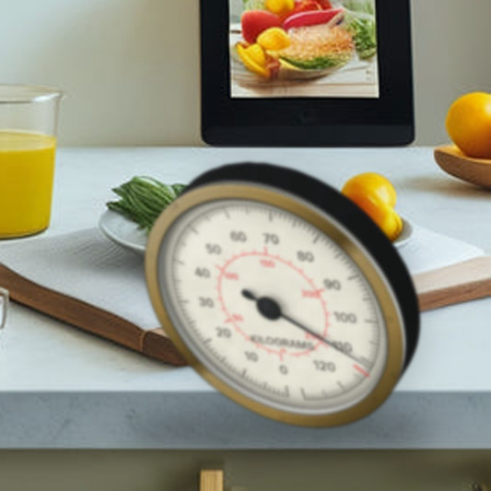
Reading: 110 kg
